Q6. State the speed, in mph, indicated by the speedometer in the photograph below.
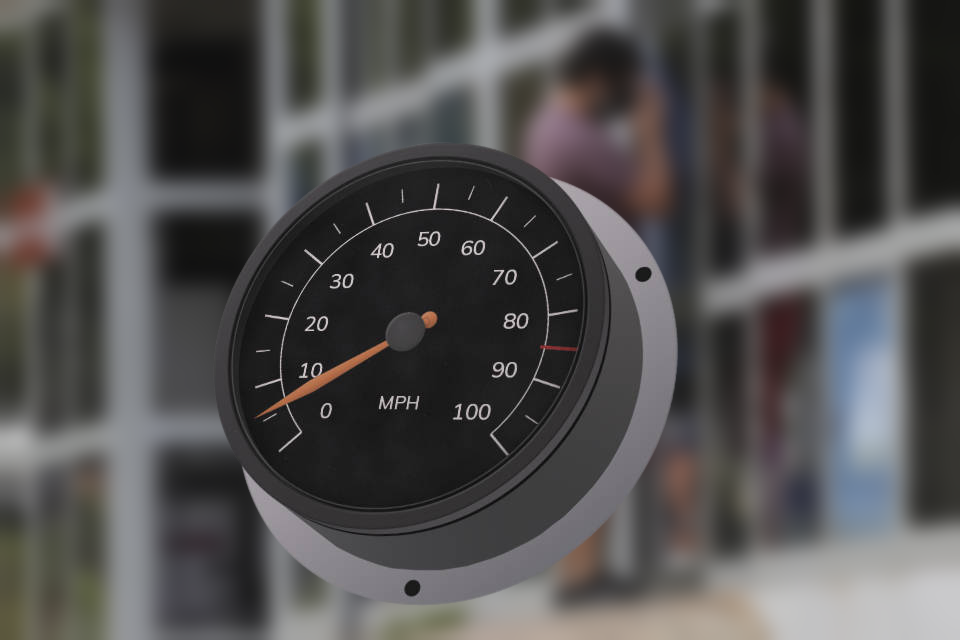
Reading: 5 mph
